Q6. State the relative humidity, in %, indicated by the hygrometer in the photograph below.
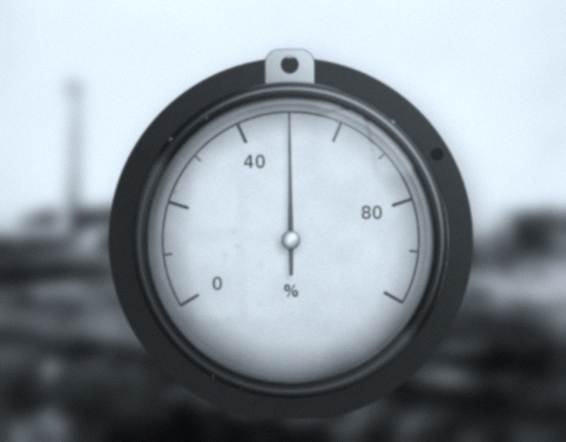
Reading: 50 %
